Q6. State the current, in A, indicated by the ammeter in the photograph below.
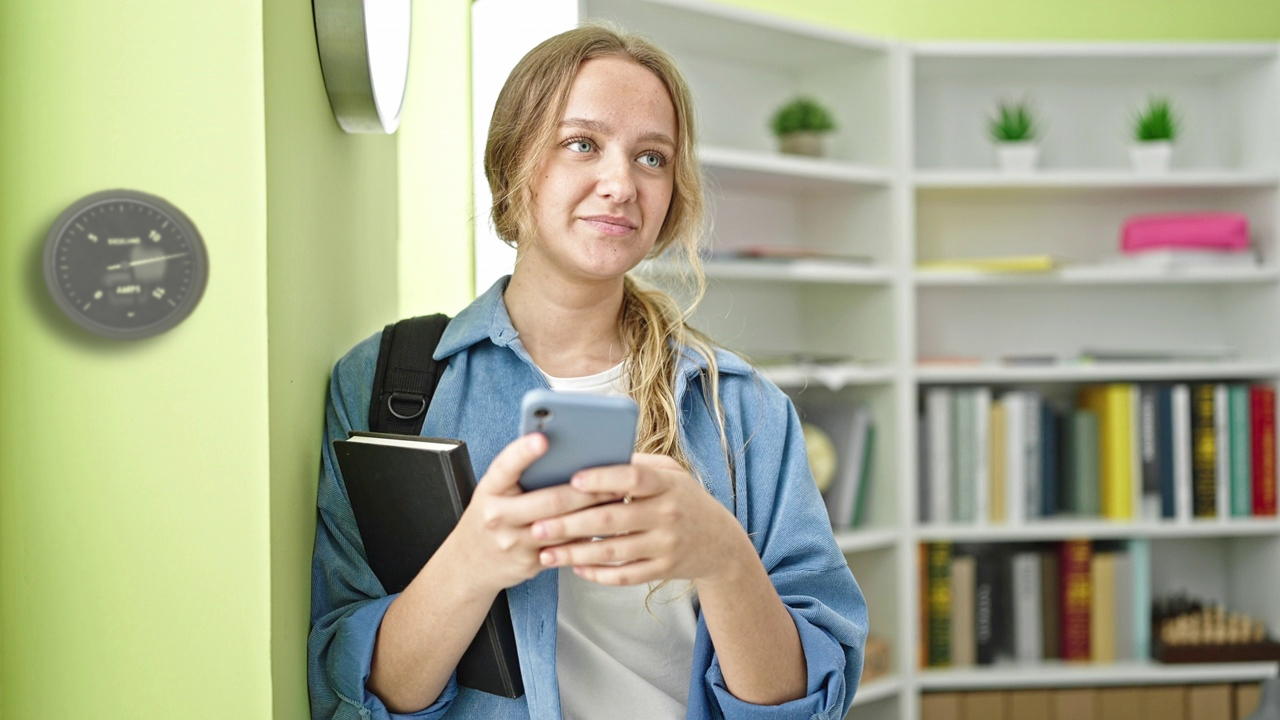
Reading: 12 A
